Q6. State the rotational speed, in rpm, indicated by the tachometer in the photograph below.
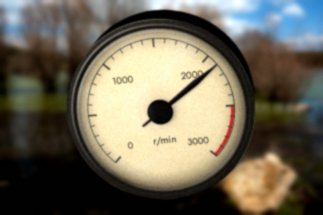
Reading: 2100 rpm
